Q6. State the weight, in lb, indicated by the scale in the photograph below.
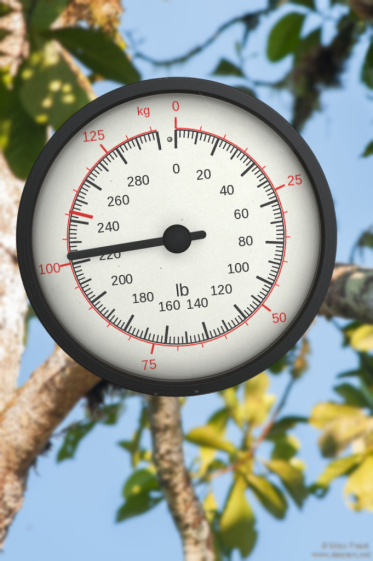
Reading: 224 lb
